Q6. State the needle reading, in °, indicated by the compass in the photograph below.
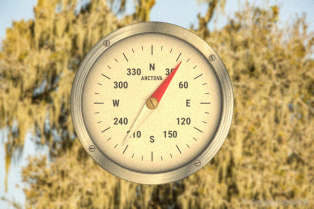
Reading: 35 °
